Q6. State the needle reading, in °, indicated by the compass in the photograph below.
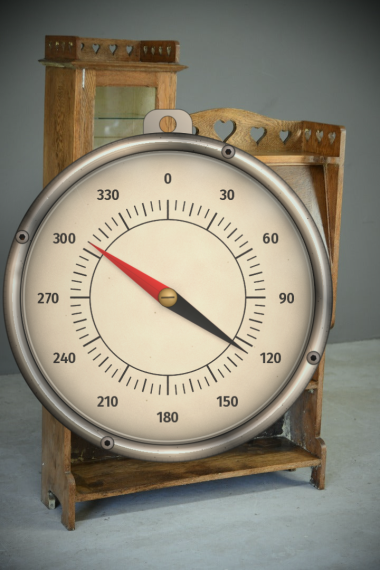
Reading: 305 °
